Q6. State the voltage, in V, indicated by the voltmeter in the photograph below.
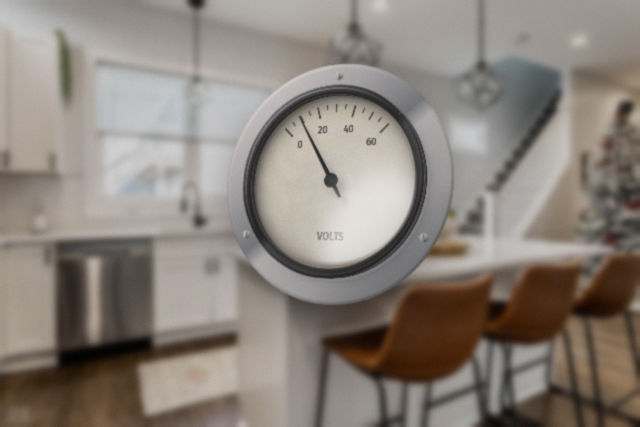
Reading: 10 V
